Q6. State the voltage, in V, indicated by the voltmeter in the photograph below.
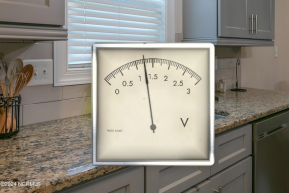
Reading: 1.25 V
